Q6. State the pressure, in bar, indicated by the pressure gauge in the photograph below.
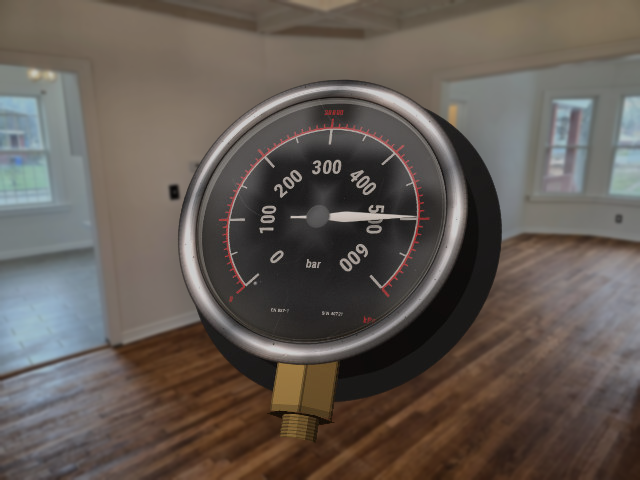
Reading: 500 bar
